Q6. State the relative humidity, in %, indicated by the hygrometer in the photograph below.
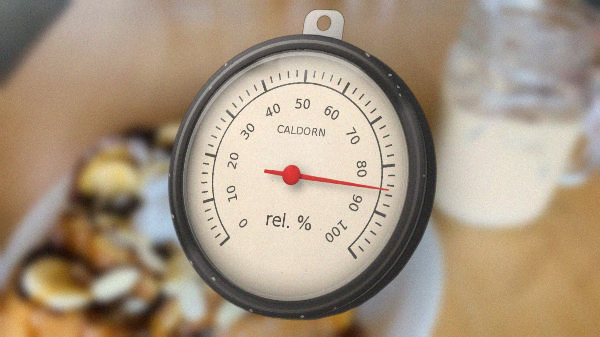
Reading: 85 %
